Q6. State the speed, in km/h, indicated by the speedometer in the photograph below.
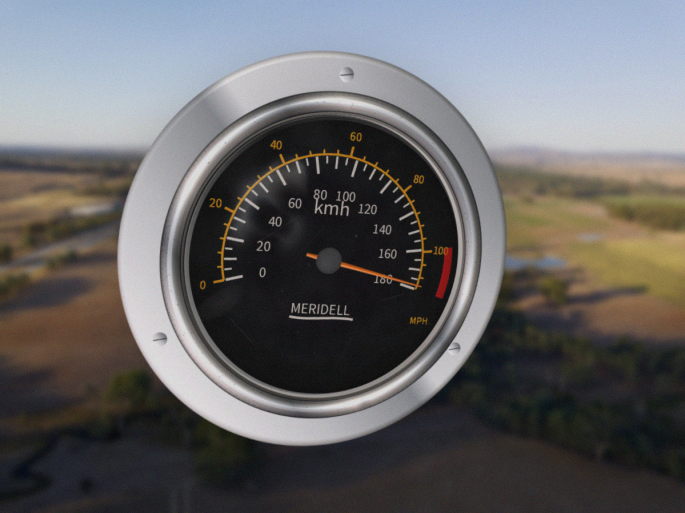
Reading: 177.5 km/h
